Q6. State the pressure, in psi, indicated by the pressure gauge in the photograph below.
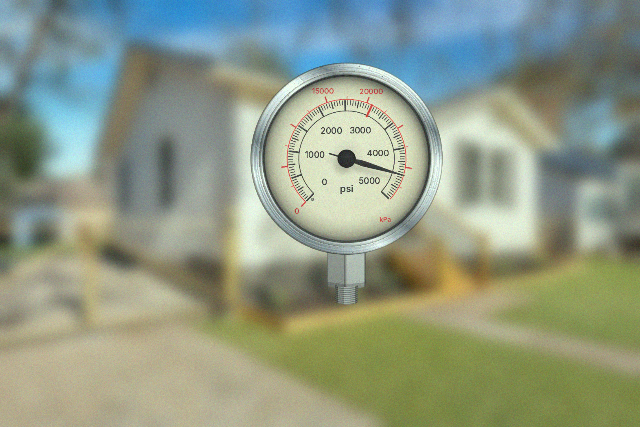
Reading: 4500 psi
